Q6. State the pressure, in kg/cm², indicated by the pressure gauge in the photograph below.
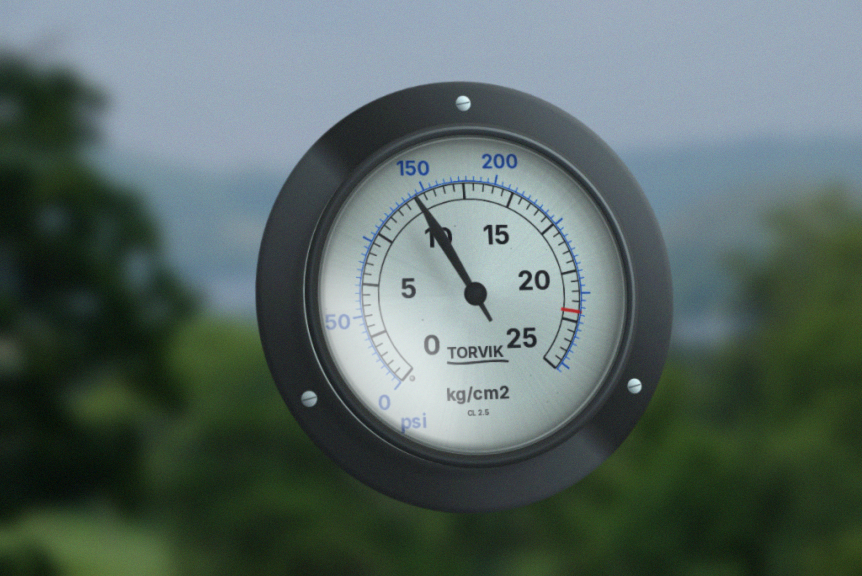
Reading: 10 kg/cm²
